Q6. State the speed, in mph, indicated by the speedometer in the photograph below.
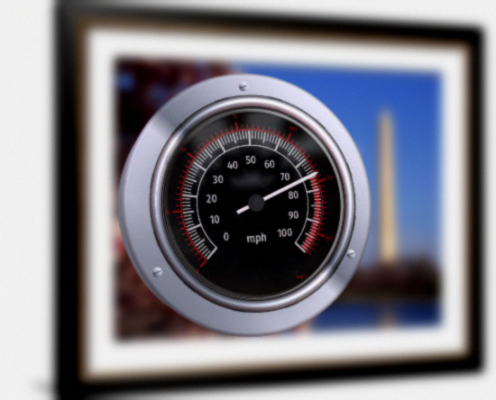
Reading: 75 mph
